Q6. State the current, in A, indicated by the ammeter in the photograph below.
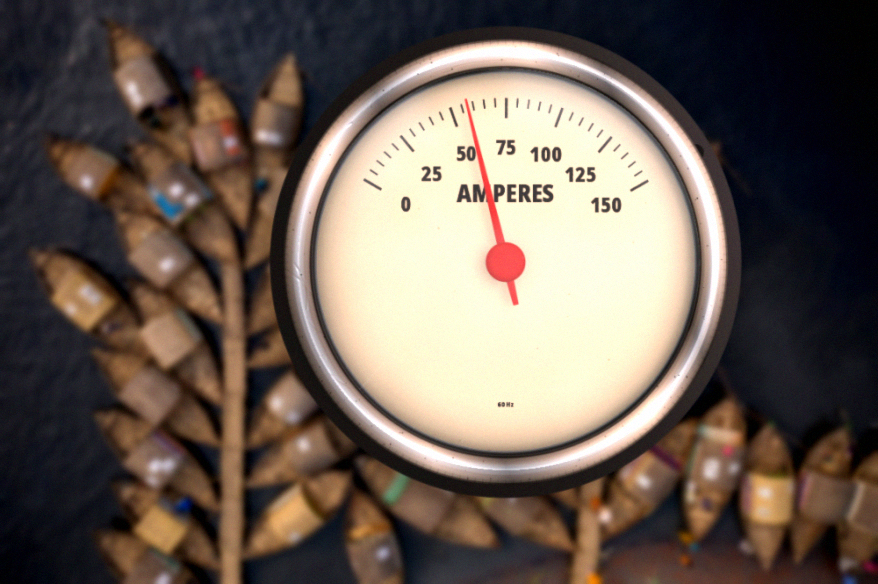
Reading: 57.5 A
